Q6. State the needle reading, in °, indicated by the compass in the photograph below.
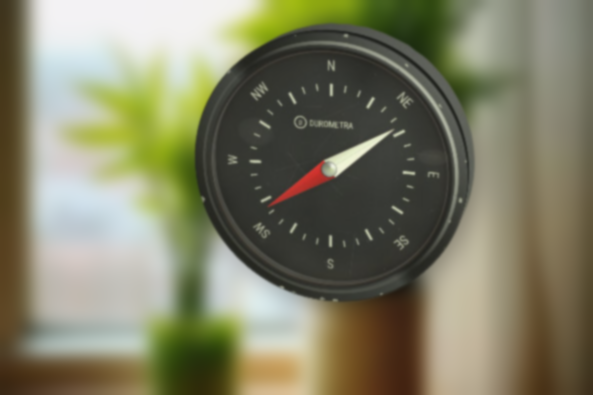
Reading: 235 °
